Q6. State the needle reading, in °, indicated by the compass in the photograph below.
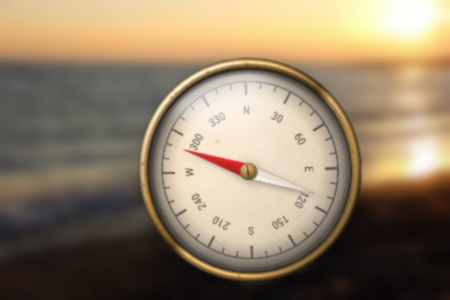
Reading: 290 °
